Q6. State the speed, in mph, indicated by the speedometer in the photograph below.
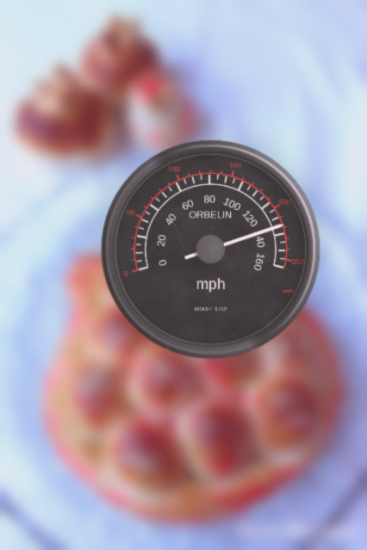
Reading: 135 mph
